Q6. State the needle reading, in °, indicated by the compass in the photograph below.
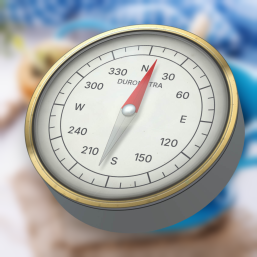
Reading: 10 °
